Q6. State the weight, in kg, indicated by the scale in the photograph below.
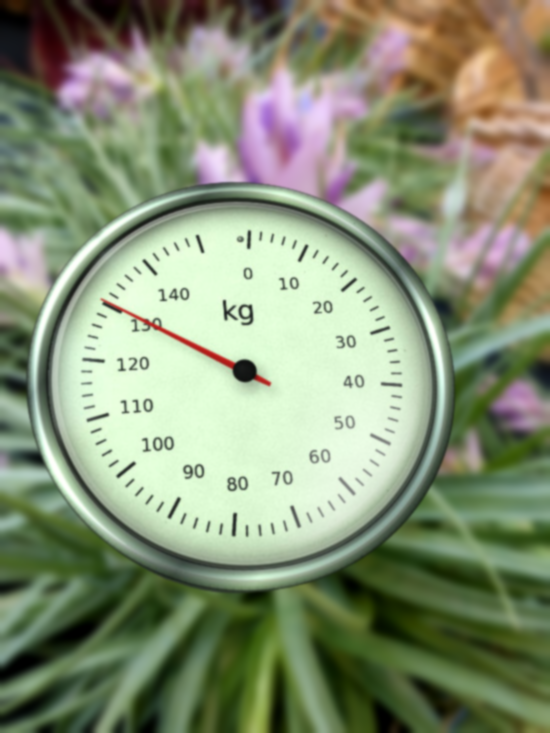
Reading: 130 kg
